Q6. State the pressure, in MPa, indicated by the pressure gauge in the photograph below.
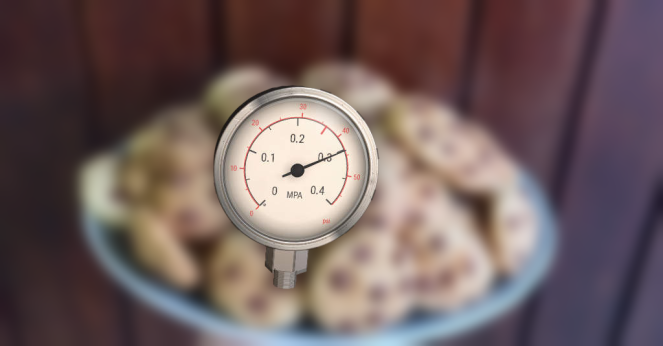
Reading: 0.3 MPa
